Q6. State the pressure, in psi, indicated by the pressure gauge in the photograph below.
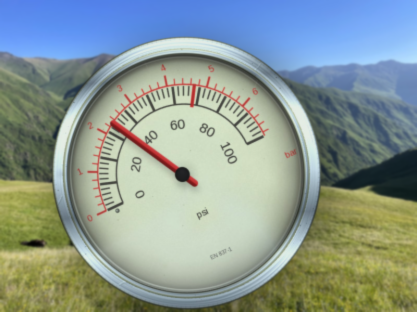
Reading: 34 psi
